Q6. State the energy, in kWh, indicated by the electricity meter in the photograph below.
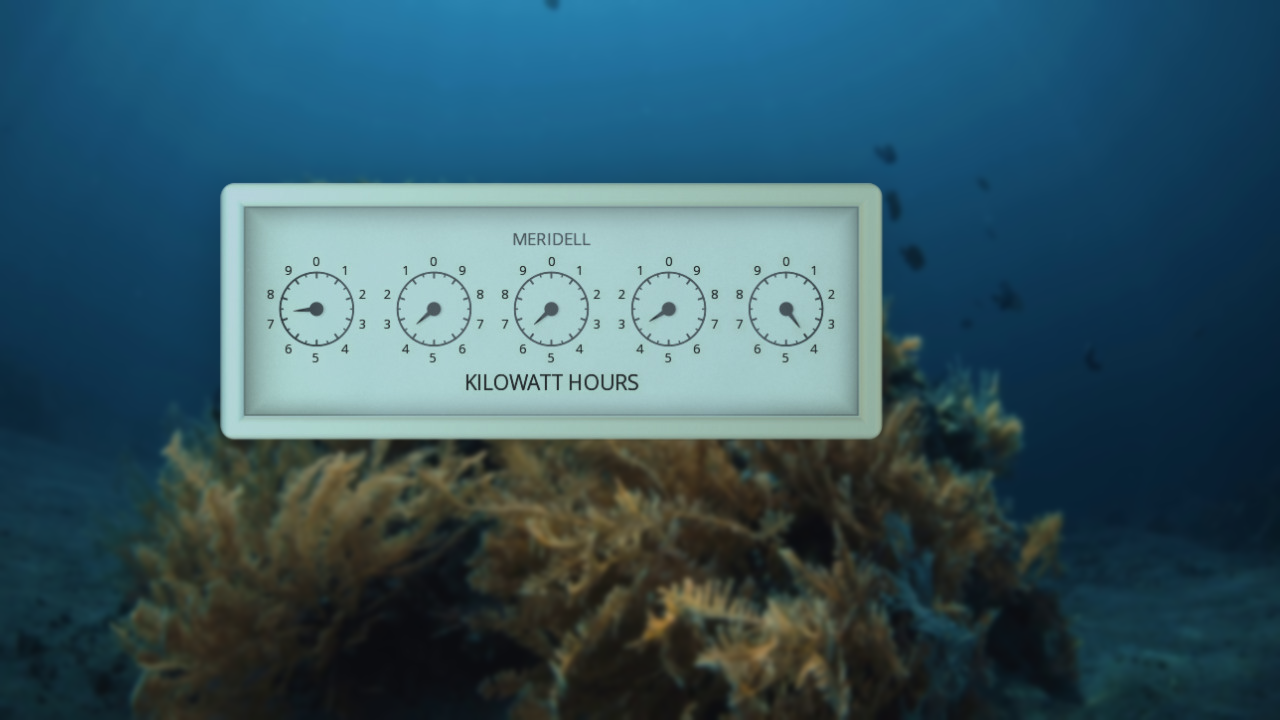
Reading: 73634 kWh
